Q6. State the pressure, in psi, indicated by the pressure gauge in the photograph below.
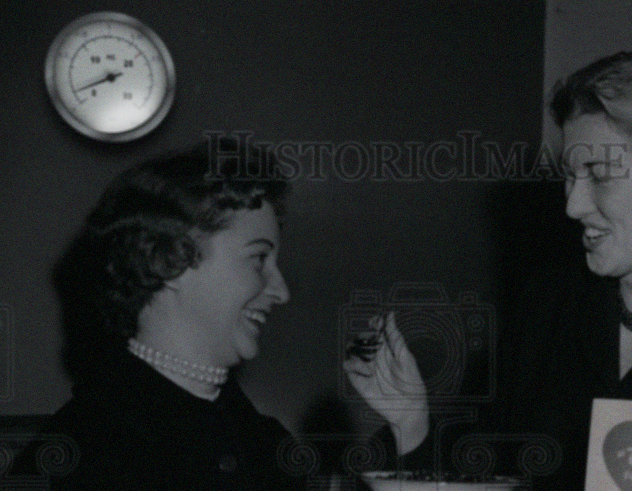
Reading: 2 psi
